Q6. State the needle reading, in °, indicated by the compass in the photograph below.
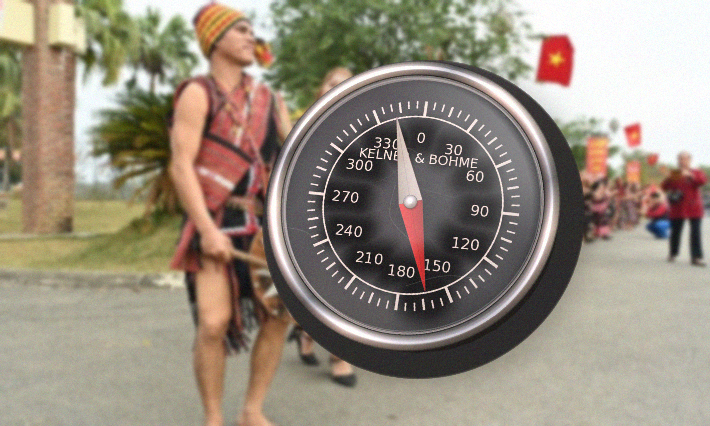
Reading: 162.5 °
